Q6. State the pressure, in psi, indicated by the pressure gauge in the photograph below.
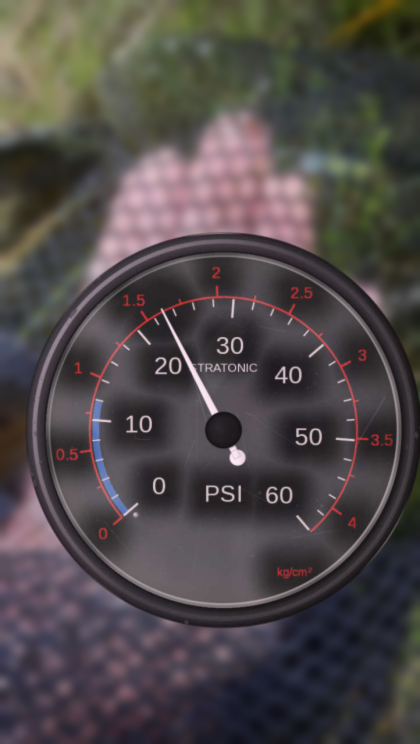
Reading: 23 psi
